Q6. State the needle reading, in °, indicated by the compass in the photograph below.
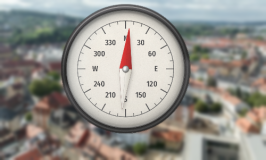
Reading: 5 °
